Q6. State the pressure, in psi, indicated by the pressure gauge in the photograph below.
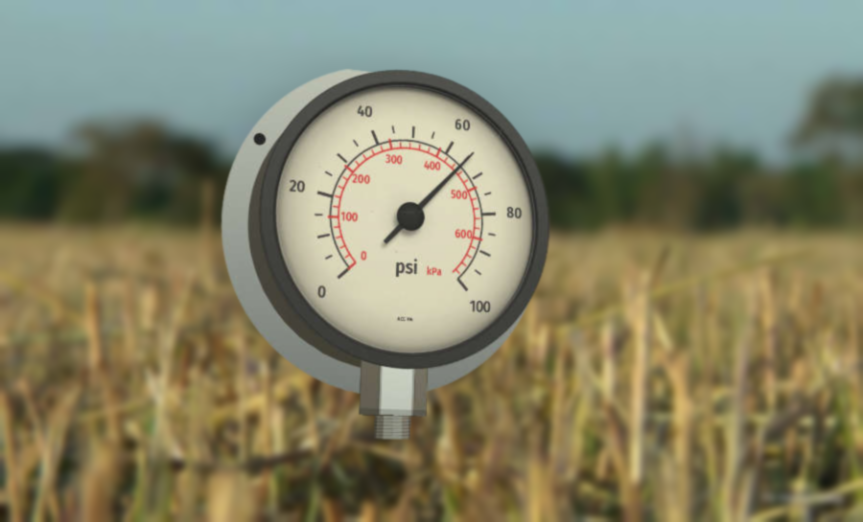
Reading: 65 psi
